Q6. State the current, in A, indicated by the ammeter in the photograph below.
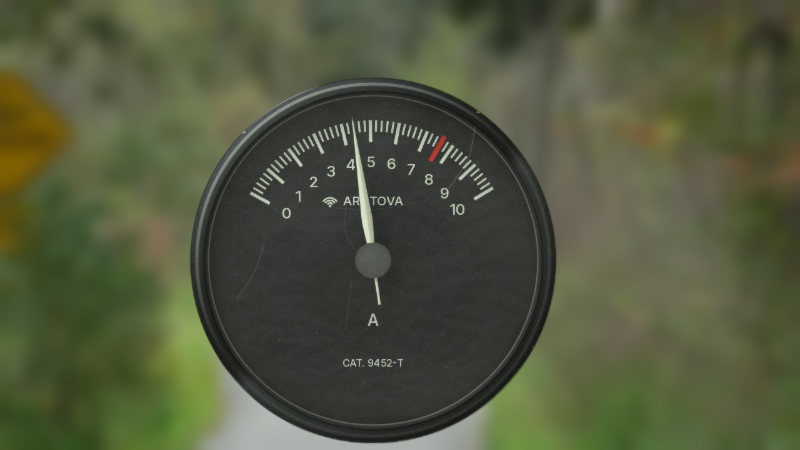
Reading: 4.4 A
